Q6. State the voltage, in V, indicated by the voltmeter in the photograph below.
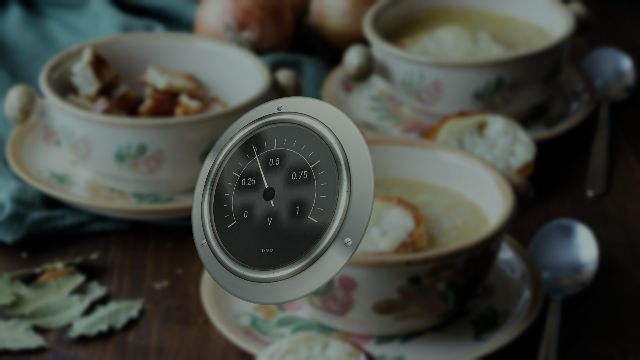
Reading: 0.4 V
